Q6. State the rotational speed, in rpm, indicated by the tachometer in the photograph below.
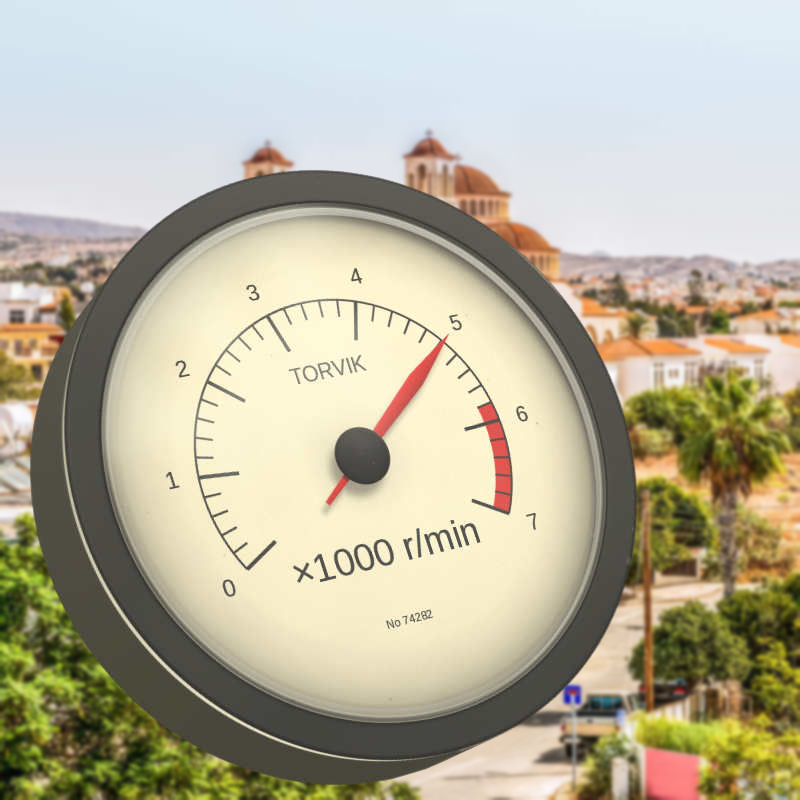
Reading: 5000 rpm
